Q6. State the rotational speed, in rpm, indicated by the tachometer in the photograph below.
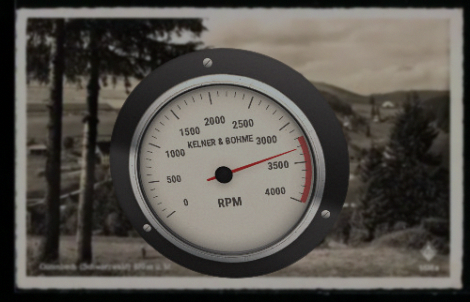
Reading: 3300 rpm
